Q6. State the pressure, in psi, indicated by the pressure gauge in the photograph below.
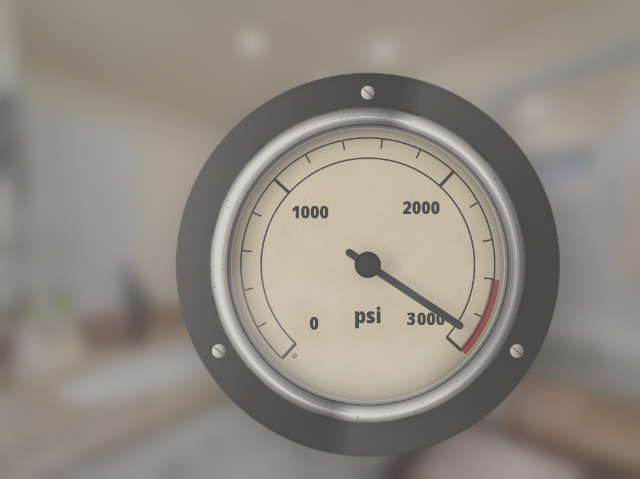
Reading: 2900 psi
